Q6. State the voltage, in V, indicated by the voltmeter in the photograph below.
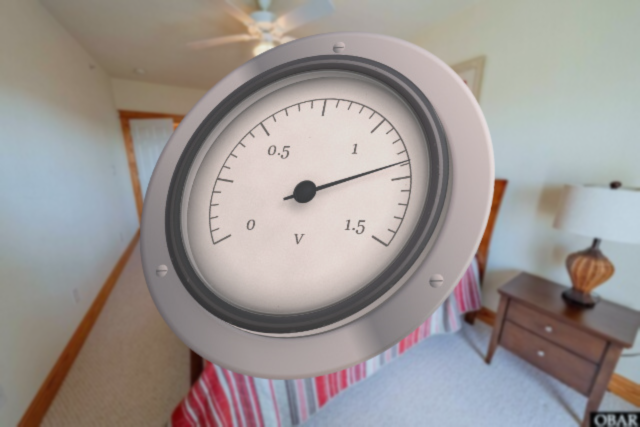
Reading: 1.2 V
